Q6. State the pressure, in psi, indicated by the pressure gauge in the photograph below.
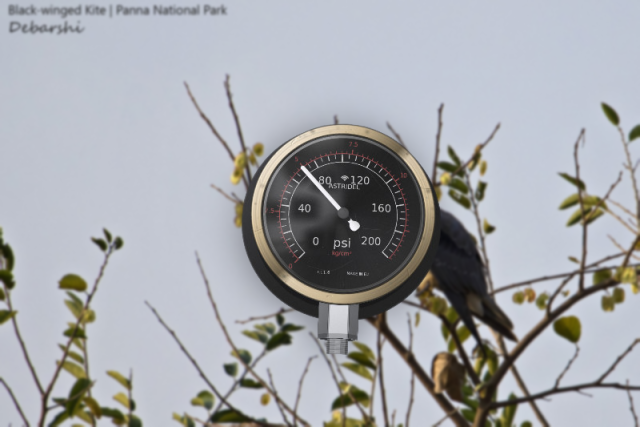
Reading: 70 psi
